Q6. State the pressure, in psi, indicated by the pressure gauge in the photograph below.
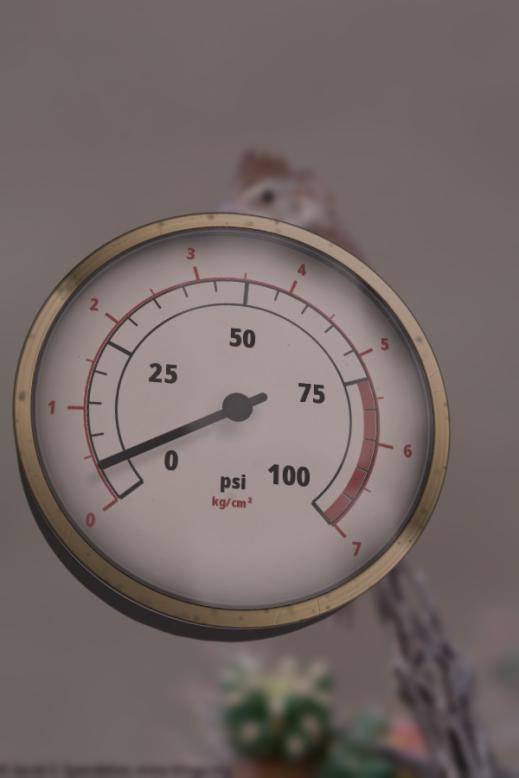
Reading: 5 psi
